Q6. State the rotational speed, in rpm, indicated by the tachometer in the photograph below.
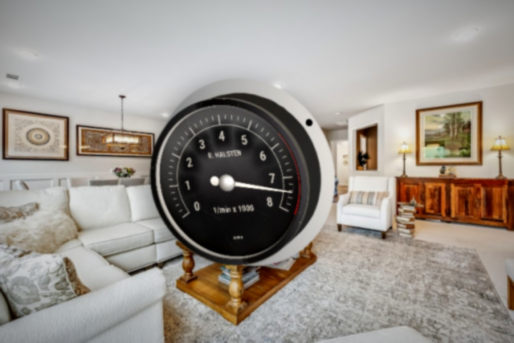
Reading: 7400 rpm
